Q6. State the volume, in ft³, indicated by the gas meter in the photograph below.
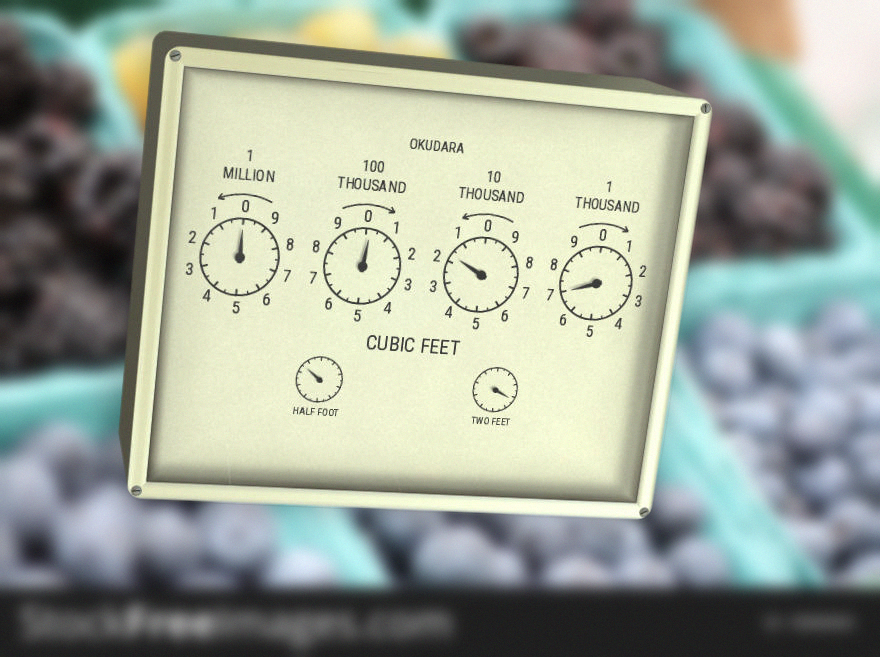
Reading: 1700 ft³
